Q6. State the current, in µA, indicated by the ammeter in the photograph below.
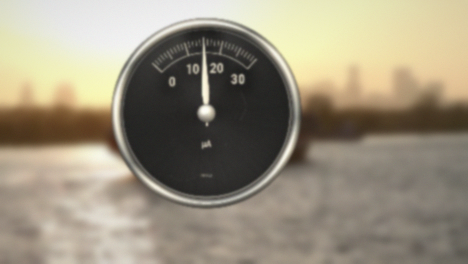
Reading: 15 µA
